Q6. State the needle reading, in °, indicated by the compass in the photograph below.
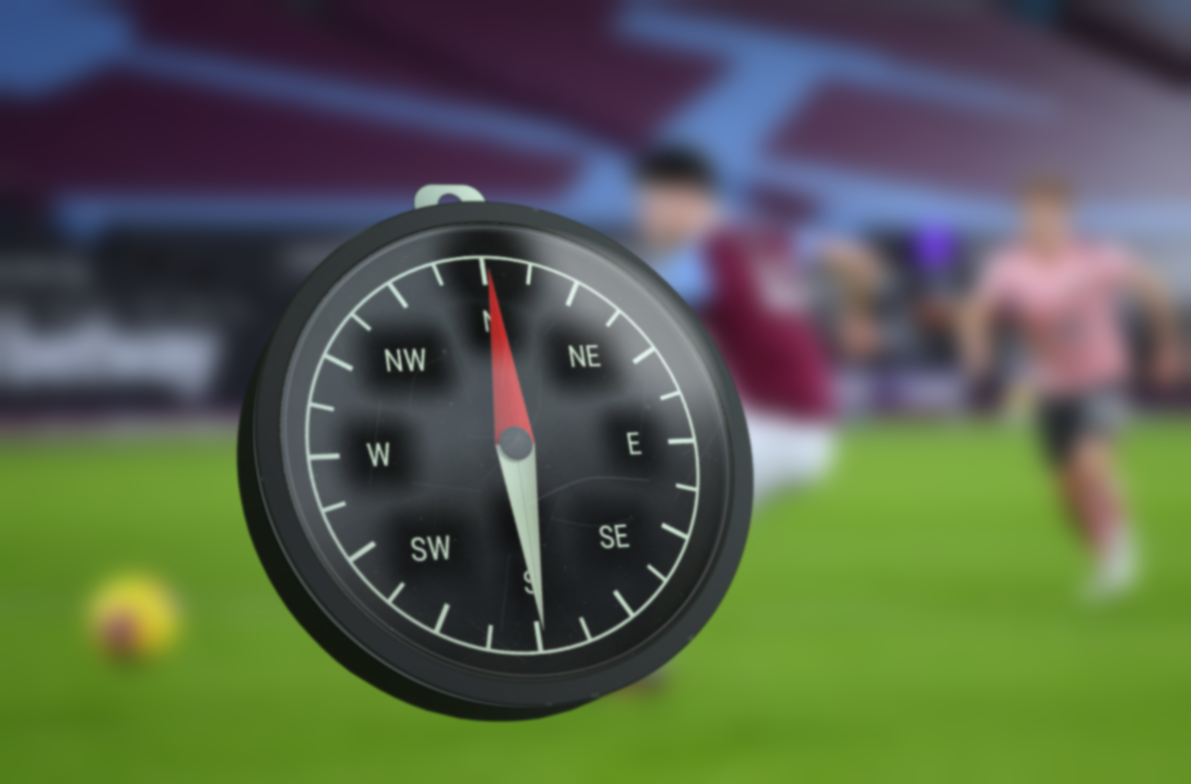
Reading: 0 °
